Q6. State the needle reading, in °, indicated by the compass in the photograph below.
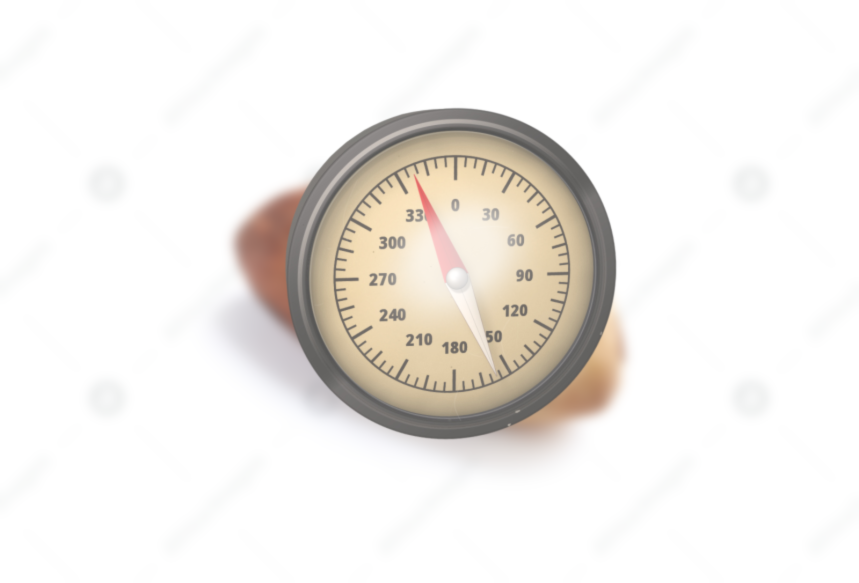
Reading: 337.5 °
